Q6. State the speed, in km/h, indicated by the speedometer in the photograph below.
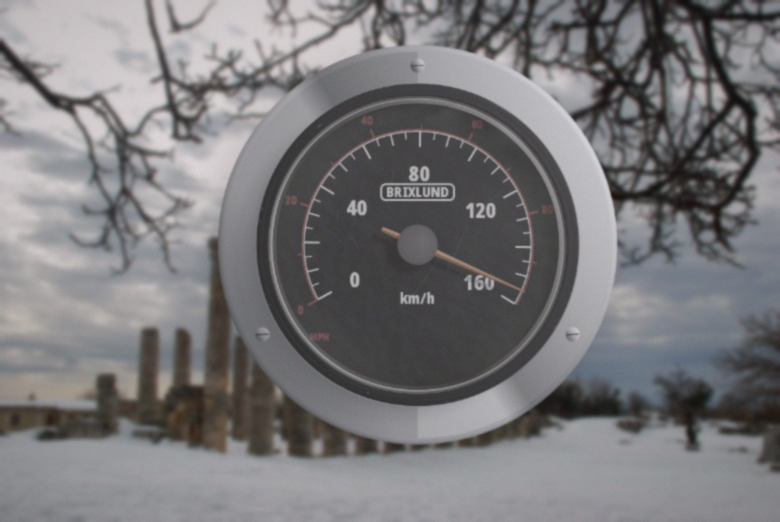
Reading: 155 km/h
